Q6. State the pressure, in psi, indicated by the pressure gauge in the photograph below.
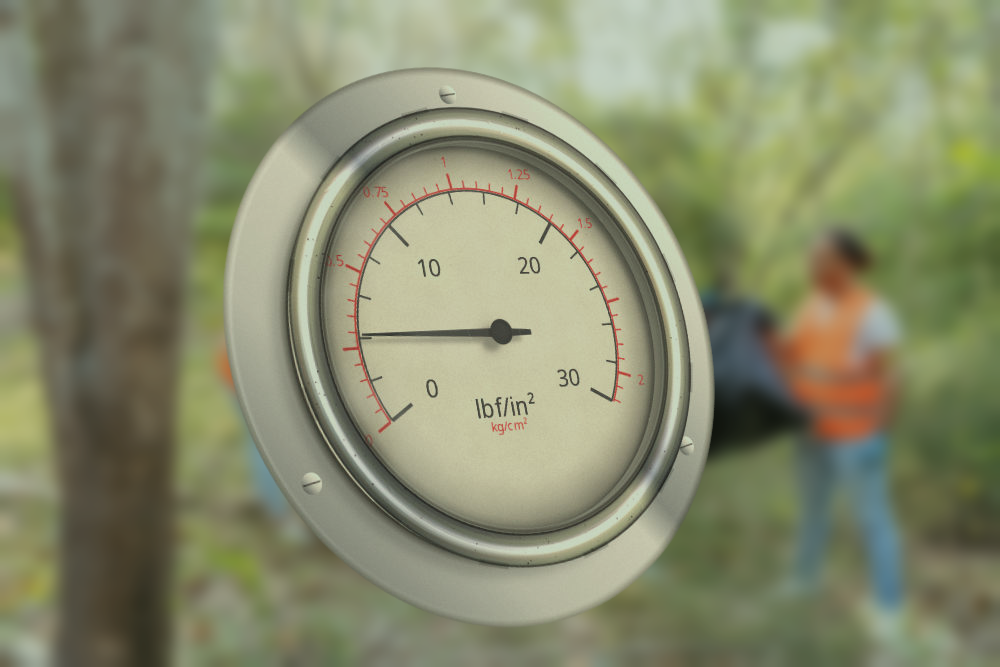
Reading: 4 psi
